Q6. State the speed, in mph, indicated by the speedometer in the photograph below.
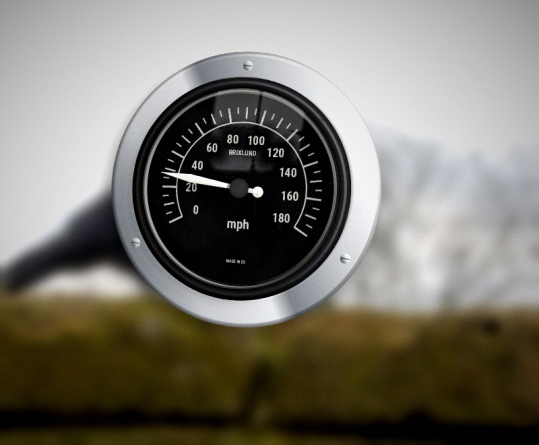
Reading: 27.5 mph
